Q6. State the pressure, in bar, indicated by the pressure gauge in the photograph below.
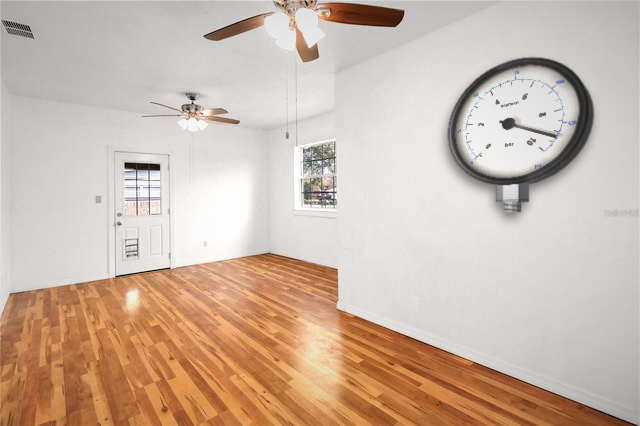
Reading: 9.25 bar
